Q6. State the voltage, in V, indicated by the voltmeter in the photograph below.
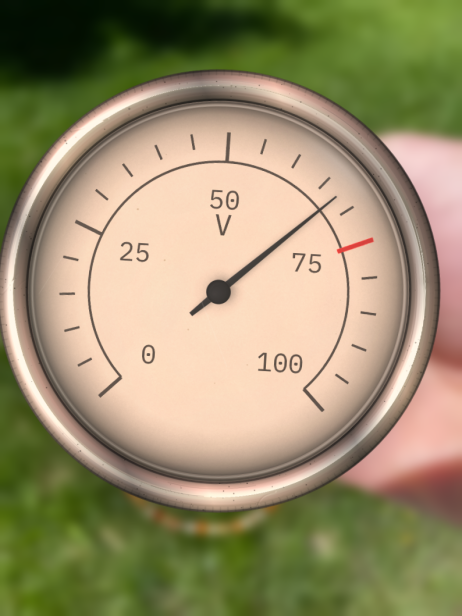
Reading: 67.5 V
